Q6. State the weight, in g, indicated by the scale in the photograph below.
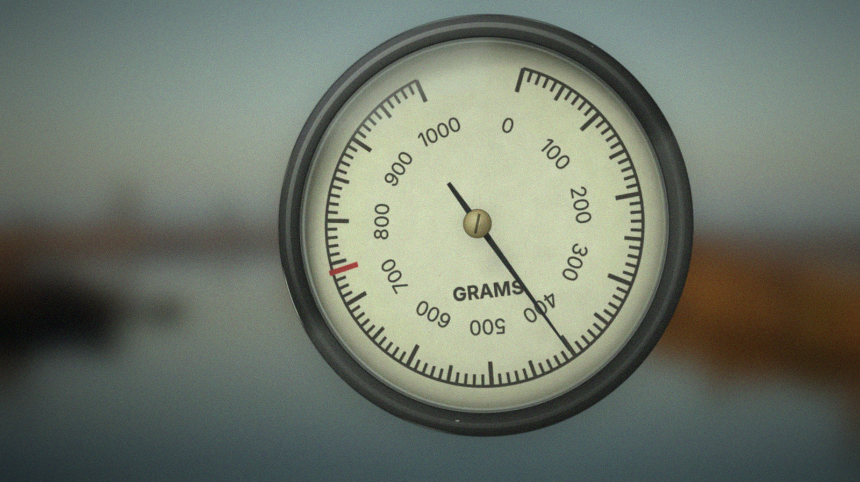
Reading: 400 g
